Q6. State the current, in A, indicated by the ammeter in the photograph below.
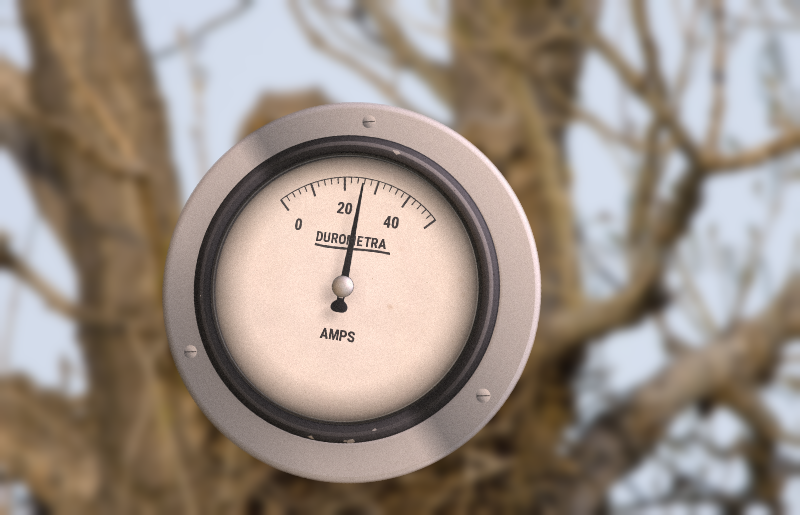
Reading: 26 A
